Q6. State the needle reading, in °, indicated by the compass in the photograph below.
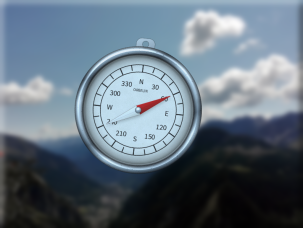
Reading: 60 °
